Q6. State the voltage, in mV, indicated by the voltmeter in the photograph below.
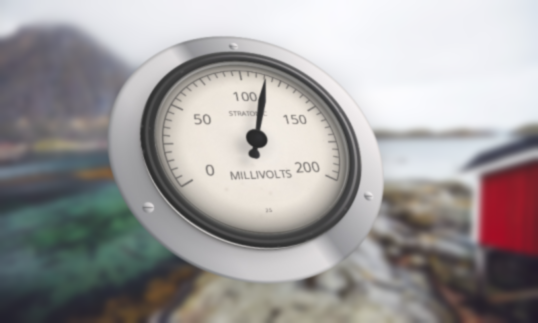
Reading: 115 mV
